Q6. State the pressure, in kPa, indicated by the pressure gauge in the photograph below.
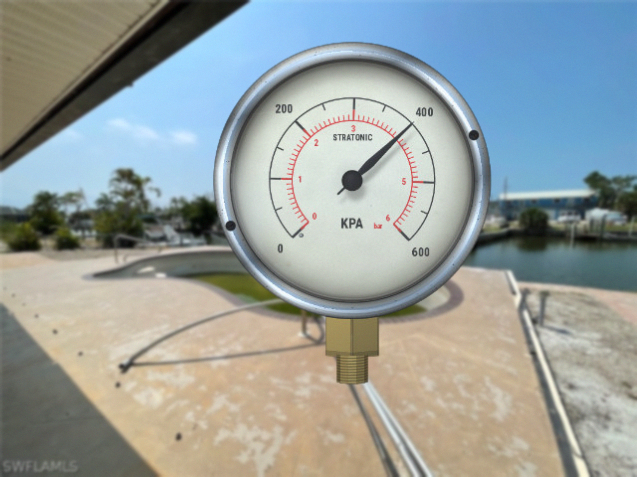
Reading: 400 kPa
